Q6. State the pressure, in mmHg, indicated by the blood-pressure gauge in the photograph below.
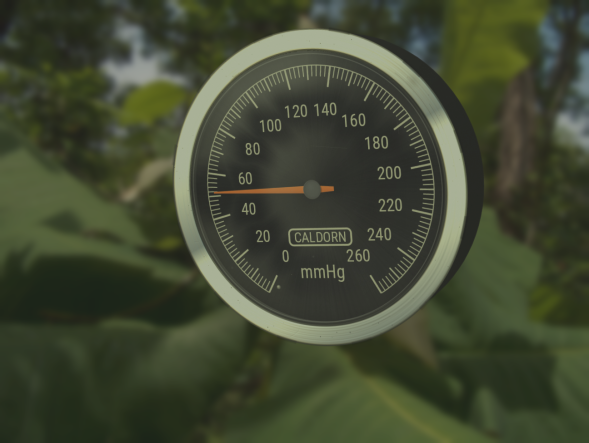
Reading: 52 mmHg
